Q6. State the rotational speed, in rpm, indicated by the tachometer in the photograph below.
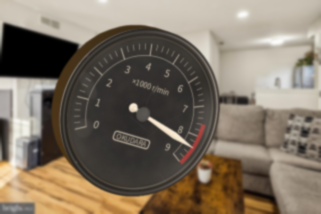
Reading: 8400 rpm
